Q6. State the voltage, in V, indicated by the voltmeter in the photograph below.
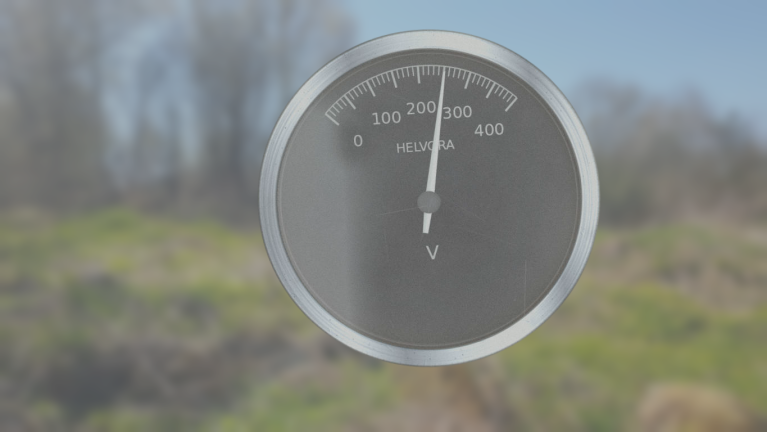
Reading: 250 V
